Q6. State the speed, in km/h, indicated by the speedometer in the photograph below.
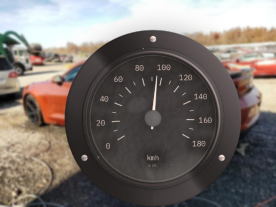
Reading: 95 km/h
